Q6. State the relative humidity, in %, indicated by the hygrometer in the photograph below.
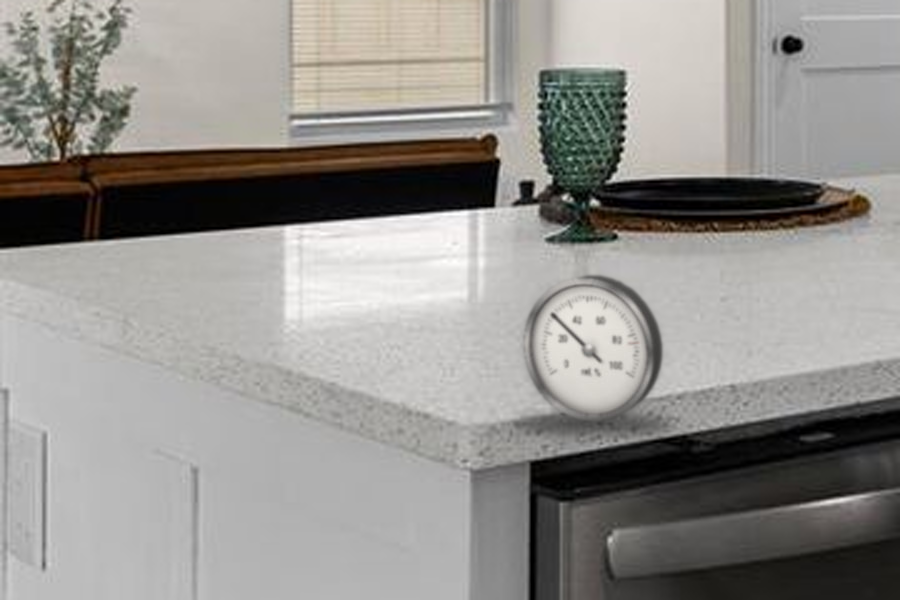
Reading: 30 %
